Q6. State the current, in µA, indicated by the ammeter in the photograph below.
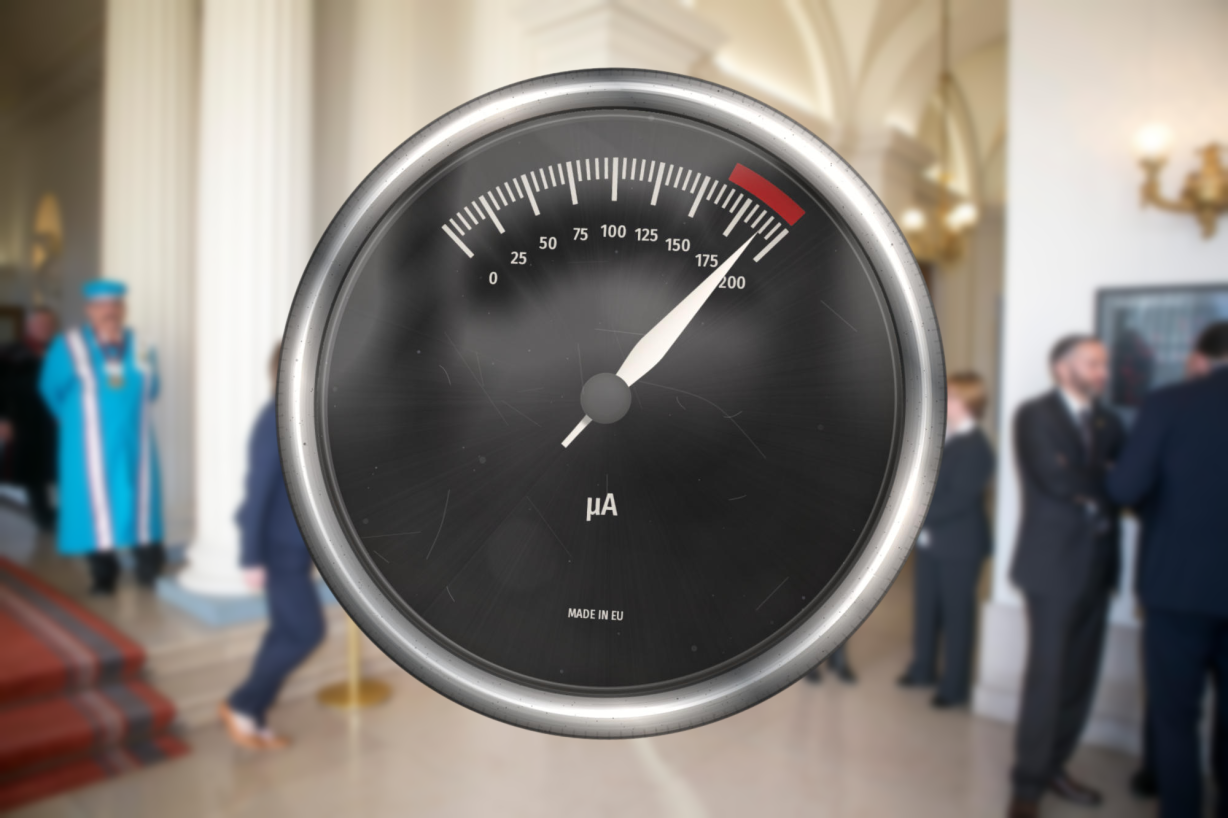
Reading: 190 µA
